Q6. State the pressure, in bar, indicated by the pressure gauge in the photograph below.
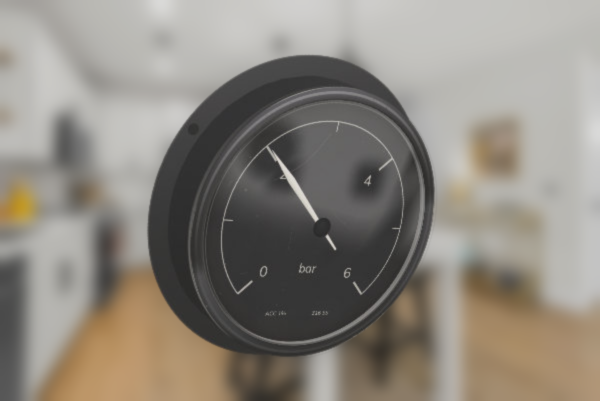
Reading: 2 bar
